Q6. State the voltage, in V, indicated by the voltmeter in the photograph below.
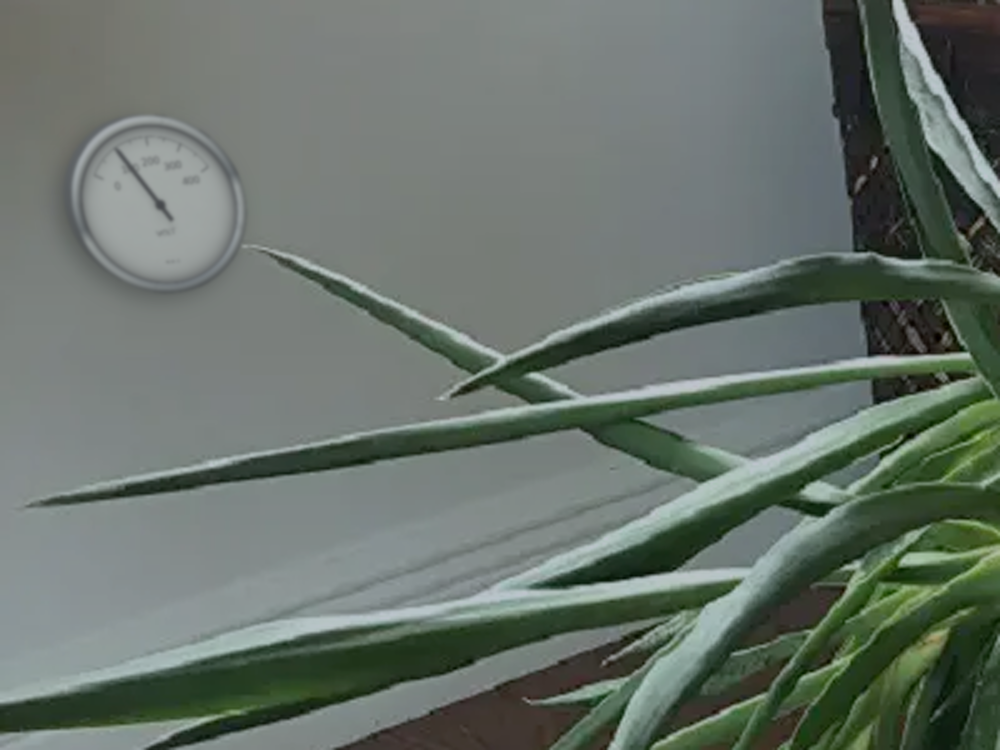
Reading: 100 V
